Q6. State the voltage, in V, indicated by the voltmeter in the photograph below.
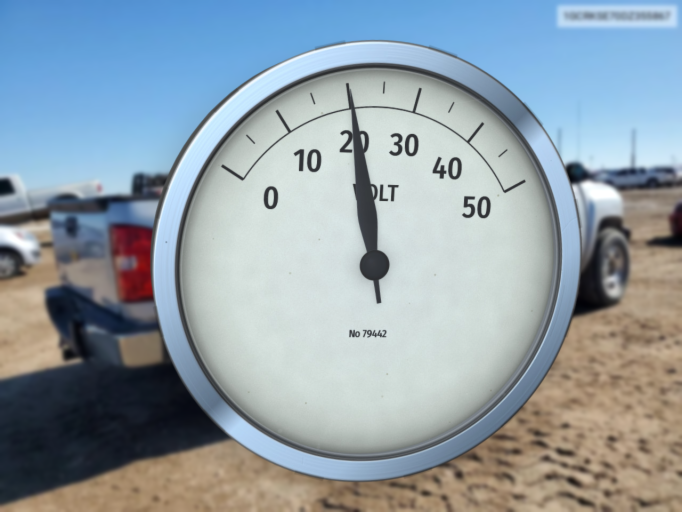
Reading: 20 V
